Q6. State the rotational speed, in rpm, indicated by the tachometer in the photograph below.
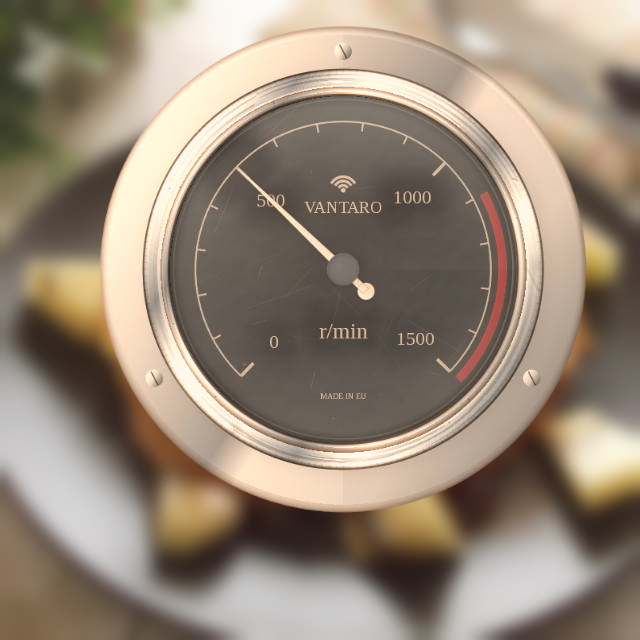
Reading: 500 rpm
